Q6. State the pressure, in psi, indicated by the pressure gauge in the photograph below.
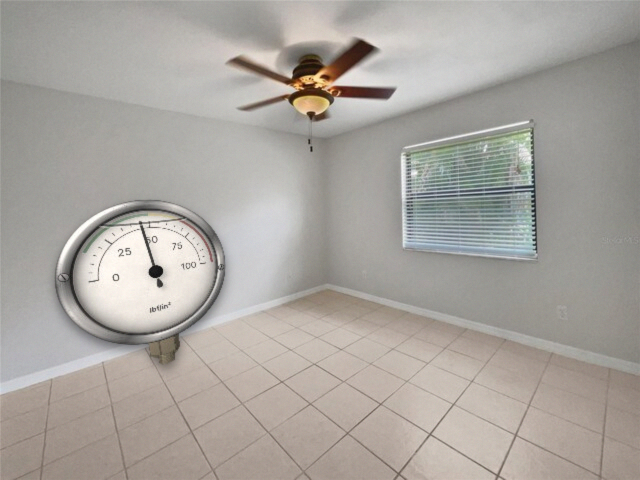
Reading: 45 psi
